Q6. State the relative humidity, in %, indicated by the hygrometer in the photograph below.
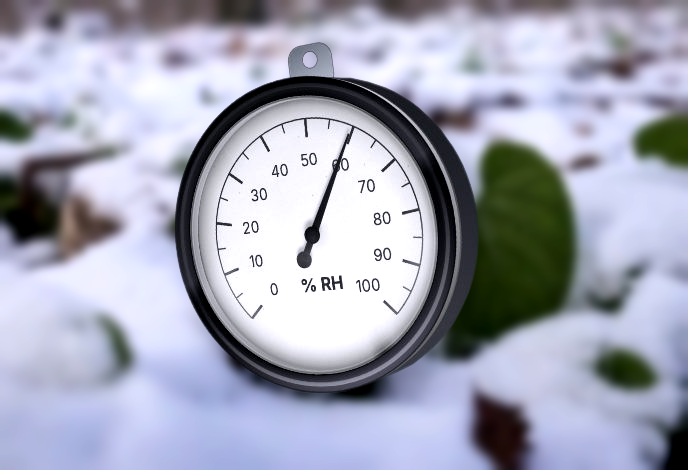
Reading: 60 %
